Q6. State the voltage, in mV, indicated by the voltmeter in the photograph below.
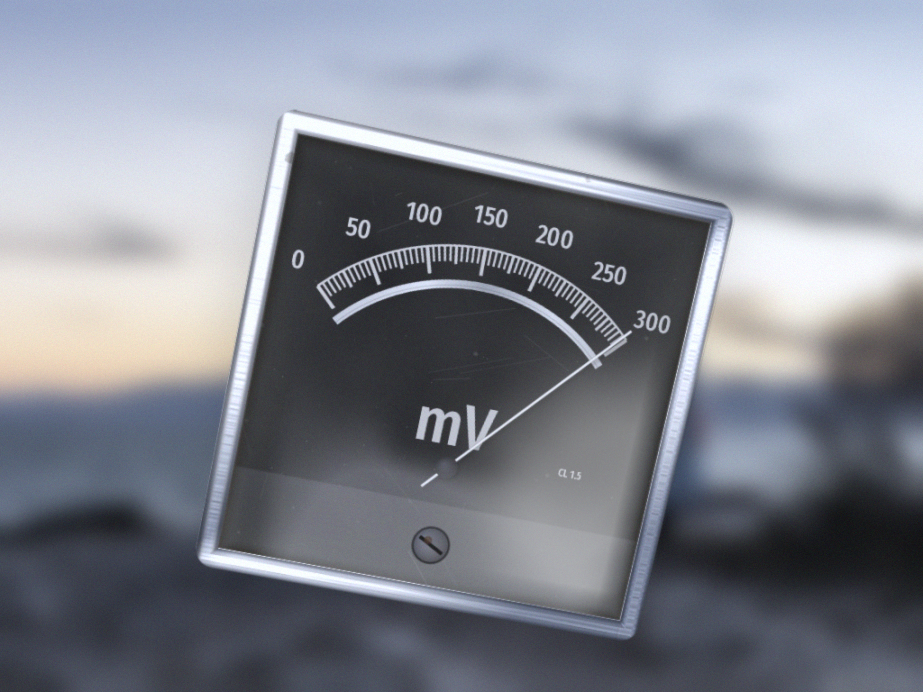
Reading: 295 mV
